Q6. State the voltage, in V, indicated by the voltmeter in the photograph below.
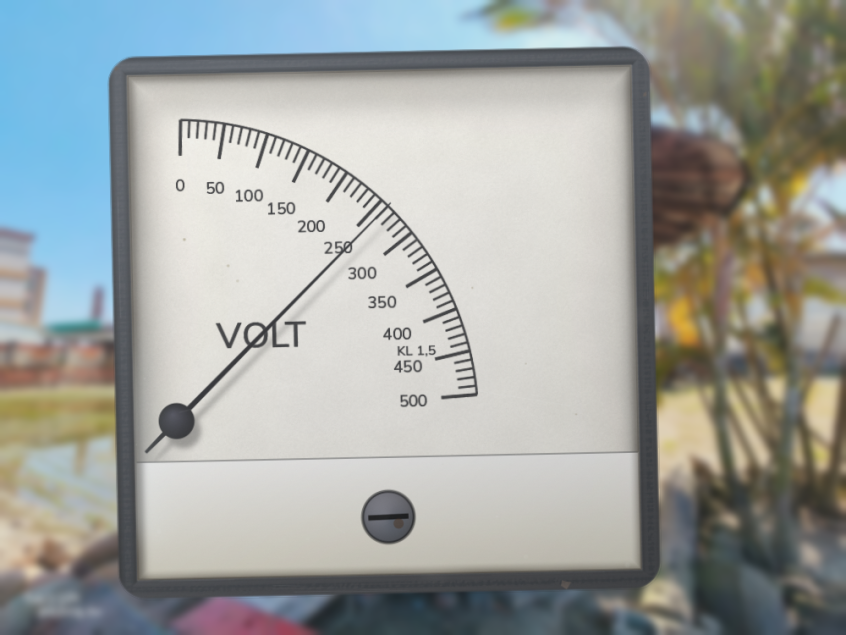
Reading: 260 V
